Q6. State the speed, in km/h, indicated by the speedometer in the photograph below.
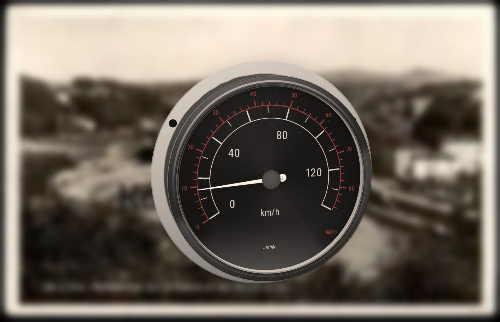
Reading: 15 km/h
